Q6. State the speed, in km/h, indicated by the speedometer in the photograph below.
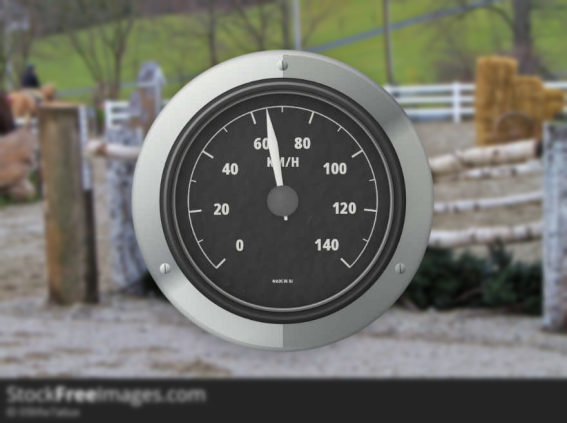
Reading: 65 km/h
